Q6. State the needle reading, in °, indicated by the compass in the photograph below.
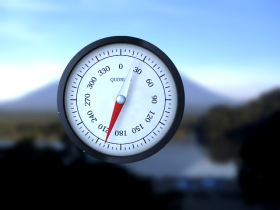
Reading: 200 °
